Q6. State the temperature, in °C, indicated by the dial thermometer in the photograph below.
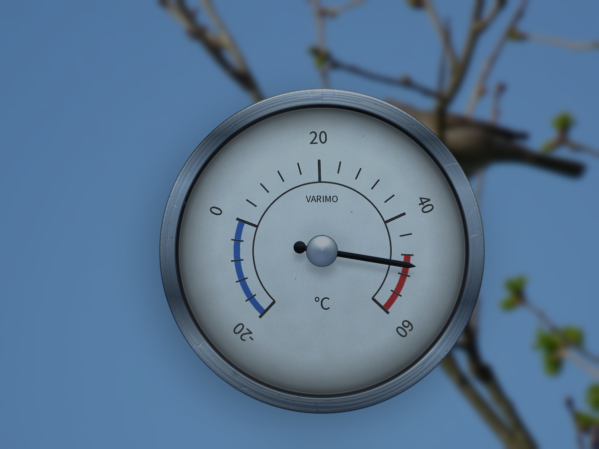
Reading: 50 °C
